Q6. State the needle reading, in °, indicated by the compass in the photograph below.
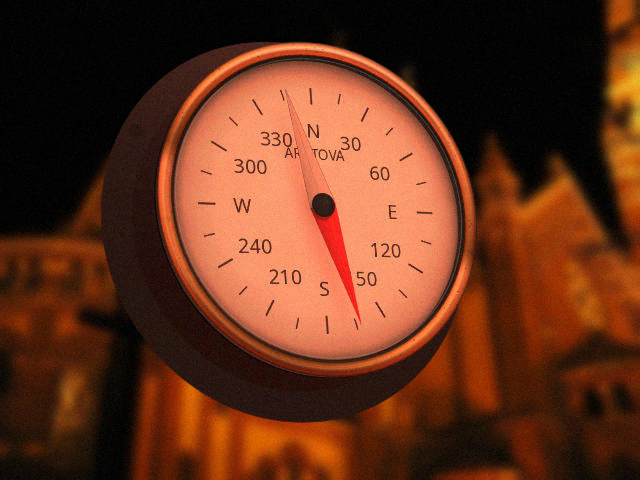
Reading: 165 °
